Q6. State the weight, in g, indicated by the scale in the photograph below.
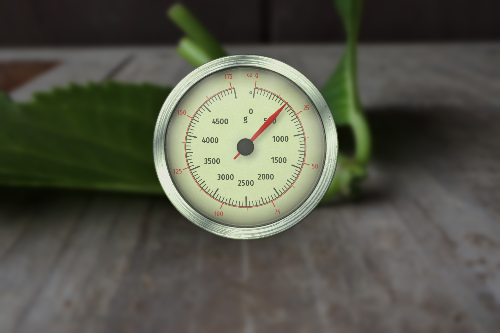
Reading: 500 g
